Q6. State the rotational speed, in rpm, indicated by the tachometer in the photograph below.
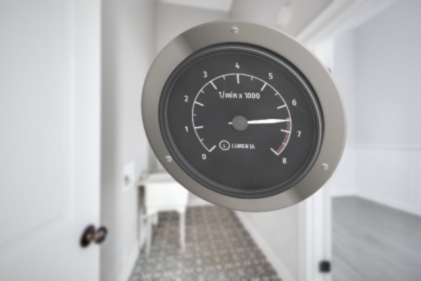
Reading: 6500 rpm
